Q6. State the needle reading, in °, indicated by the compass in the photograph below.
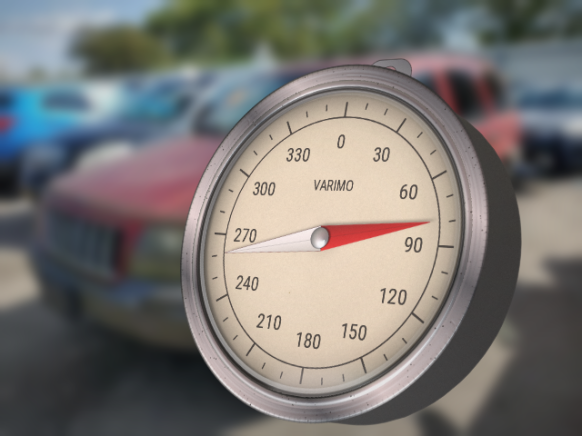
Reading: 80 °
